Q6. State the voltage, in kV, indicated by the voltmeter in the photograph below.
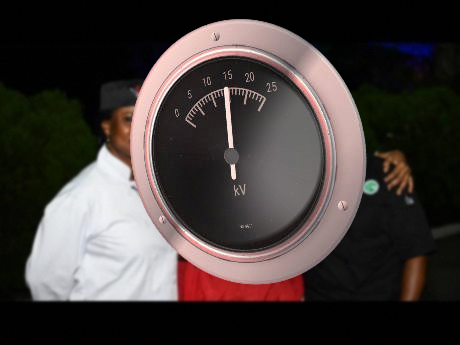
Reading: 15 kV
